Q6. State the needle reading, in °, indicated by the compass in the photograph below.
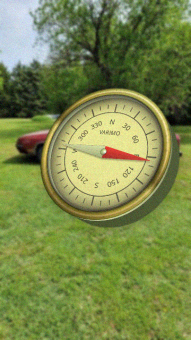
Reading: 95 °
